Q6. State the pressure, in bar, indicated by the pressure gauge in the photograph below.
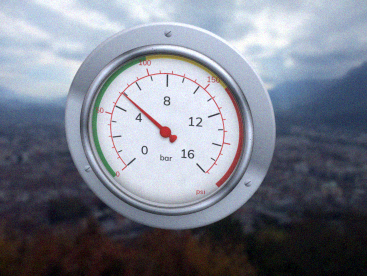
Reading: 5 bar
